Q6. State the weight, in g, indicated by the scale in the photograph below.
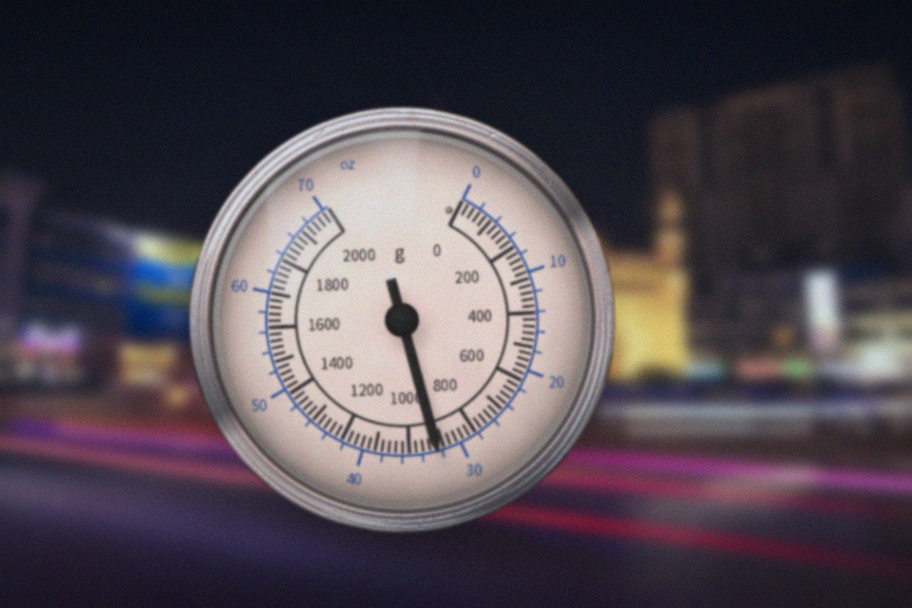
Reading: 920 g
